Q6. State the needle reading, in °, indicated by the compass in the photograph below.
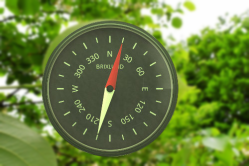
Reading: 15 °
